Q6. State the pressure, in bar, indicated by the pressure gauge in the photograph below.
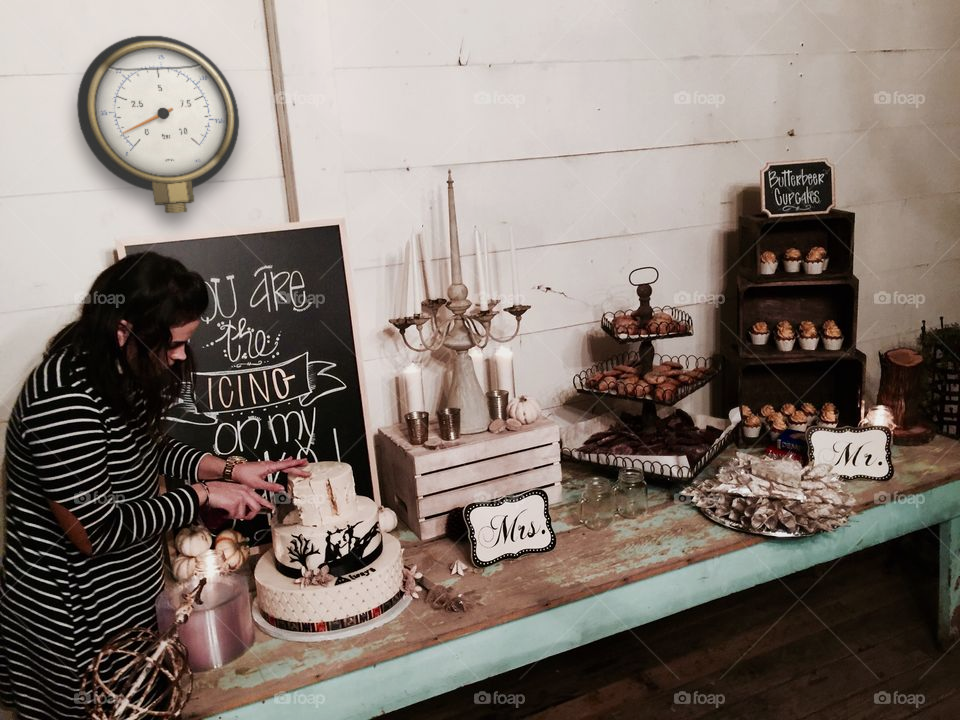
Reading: 0.75 bar
